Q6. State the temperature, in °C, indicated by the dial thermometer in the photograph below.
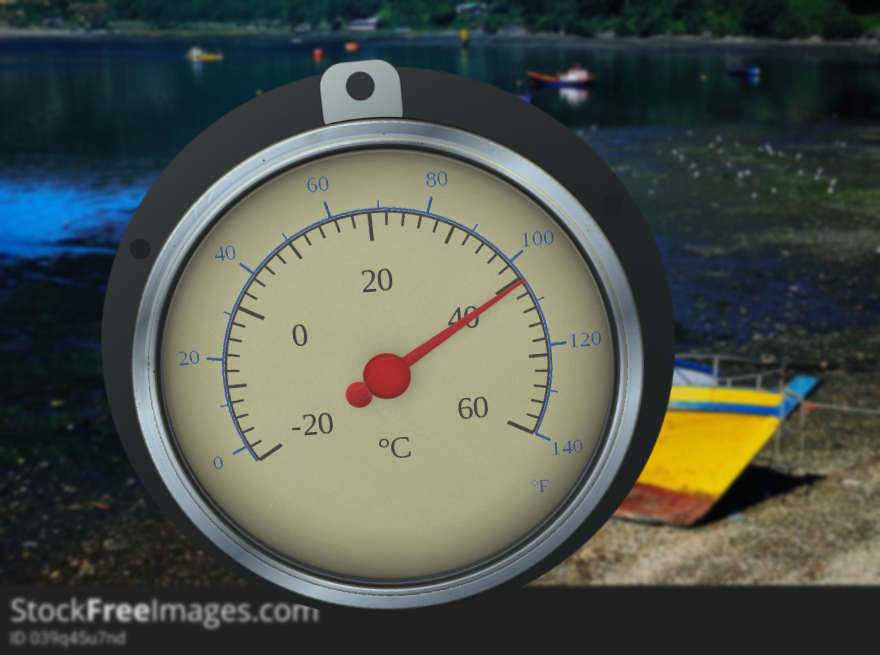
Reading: 40 °C
